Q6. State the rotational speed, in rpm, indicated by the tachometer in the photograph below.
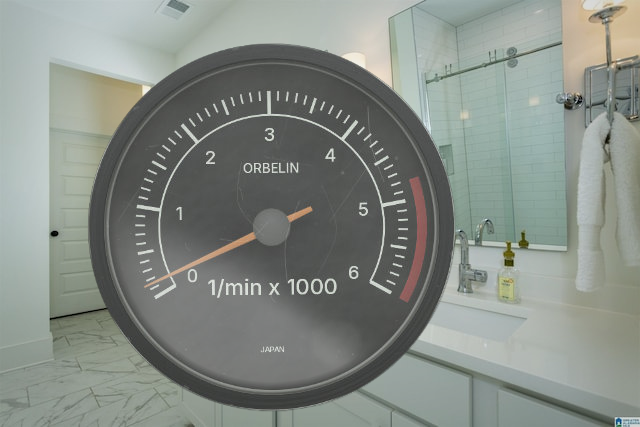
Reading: 150 rpm
